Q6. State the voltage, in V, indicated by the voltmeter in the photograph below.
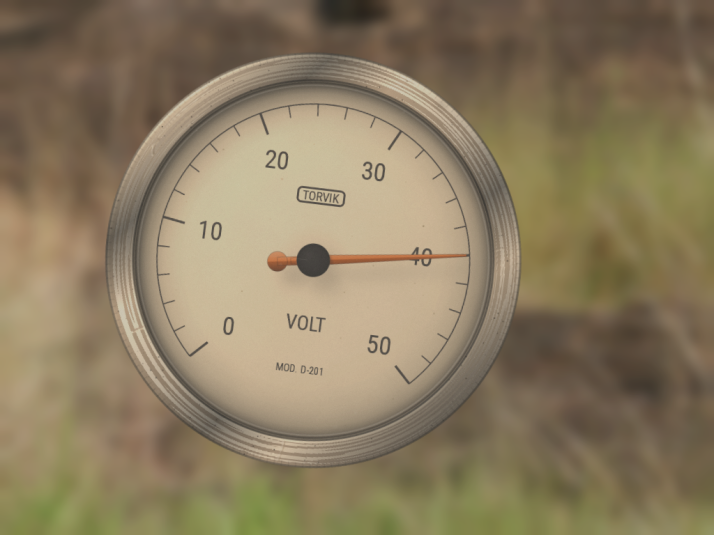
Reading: 40 V
